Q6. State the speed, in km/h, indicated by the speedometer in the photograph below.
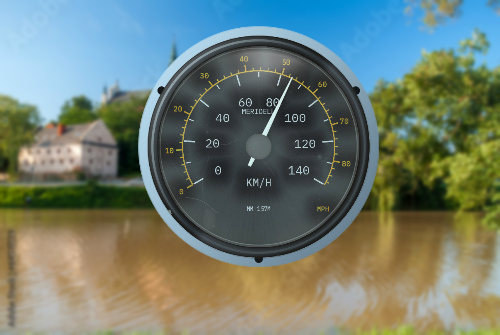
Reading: 85 km/h
